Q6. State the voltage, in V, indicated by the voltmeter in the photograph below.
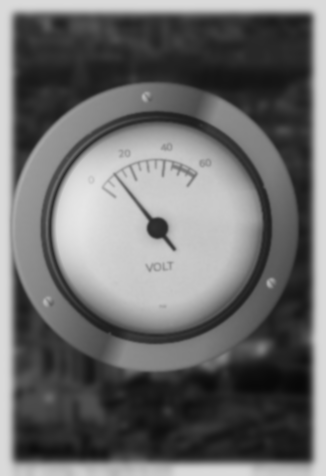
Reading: 10 V
